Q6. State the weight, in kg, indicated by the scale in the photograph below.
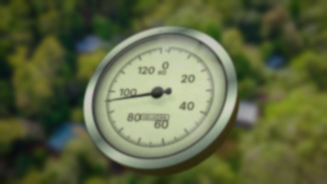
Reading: 95 kg
